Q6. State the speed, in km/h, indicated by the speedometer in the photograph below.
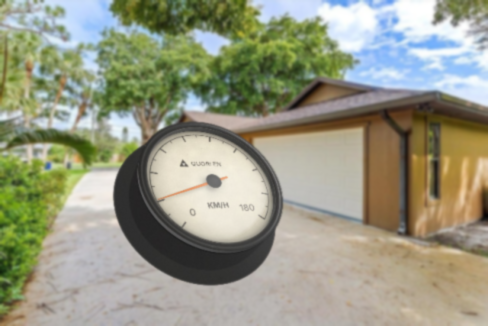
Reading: 20 km/h
